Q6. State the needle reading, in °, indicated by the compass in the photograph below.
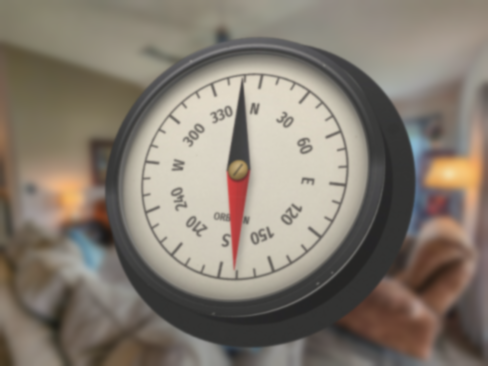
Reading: 170 °
